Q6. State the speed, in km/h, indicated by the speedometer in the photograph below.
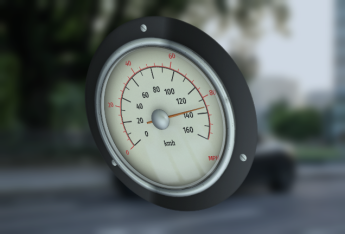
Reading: 135 km/h
